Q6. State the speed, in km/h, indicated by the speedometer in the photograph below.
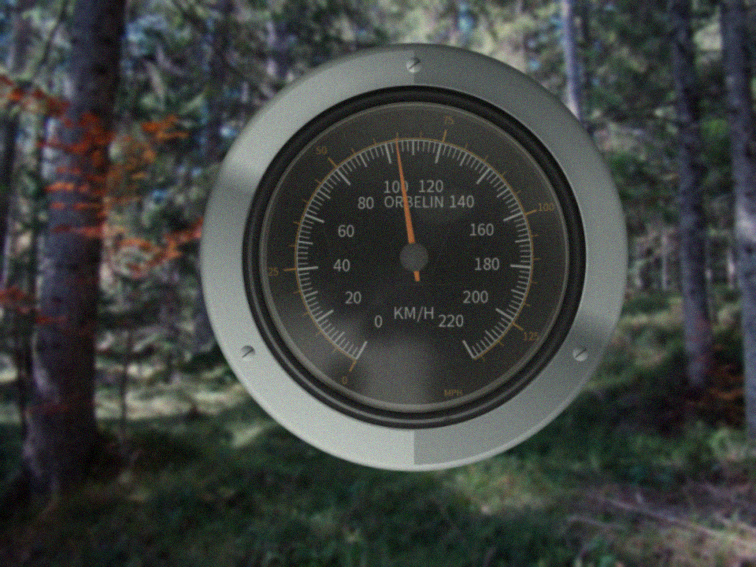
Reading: 104 km/h
